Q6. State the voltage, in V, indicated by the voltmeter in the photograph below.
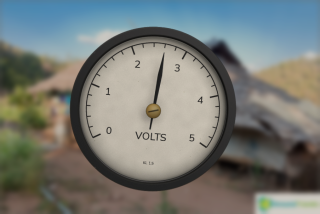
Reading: 2.6 V
